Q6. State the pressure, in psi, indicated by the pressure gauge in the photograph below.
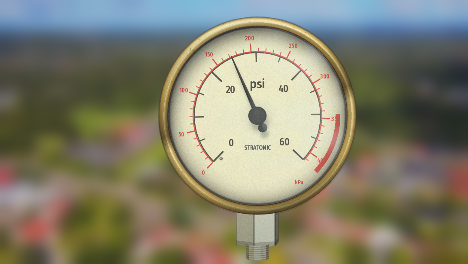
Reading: 25 psi
